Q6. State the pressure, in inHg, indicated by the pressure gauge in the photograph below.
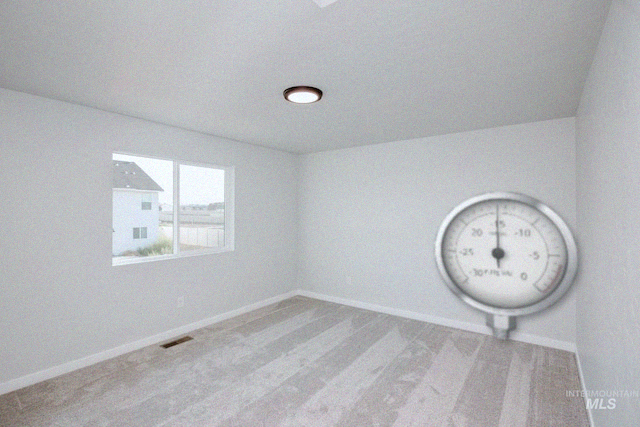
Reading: -15 inHg
